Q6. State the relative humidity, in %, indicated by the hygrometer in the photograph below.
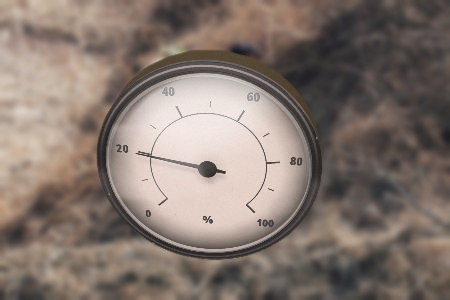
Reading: 20 %
